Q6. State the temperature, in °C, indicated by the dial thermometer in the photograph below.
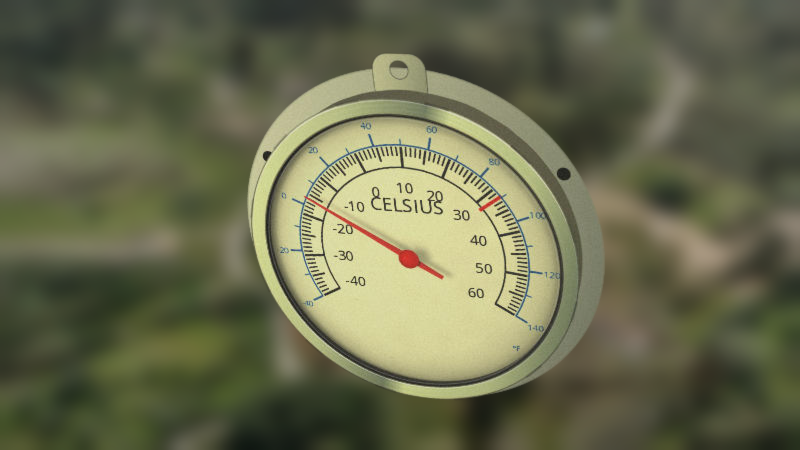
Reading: -15 °C
